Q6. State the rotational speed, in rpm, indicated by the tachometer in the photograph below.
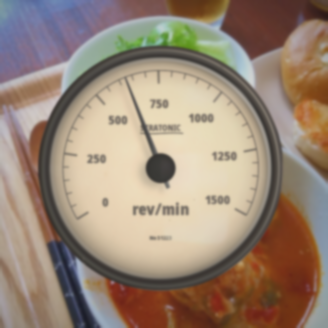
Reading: 625 rpm
